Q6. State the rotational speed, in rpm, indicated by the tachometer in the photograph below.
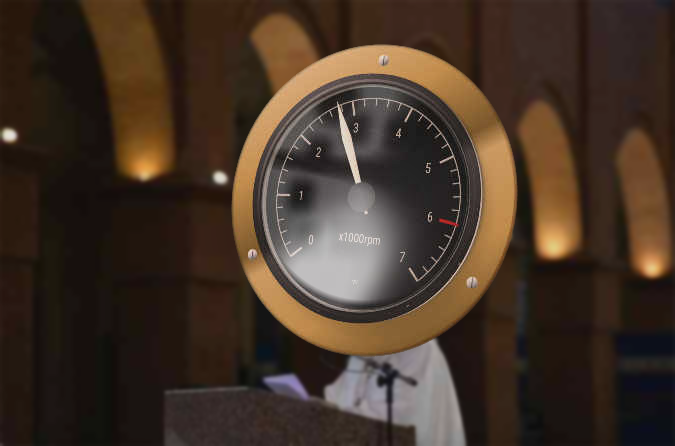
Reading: 2800 rpm
